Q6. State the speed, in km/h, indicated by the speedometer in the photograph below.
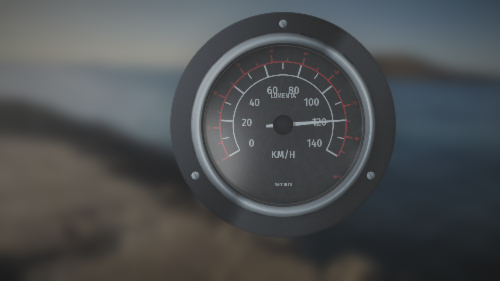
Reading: 120 km/h
